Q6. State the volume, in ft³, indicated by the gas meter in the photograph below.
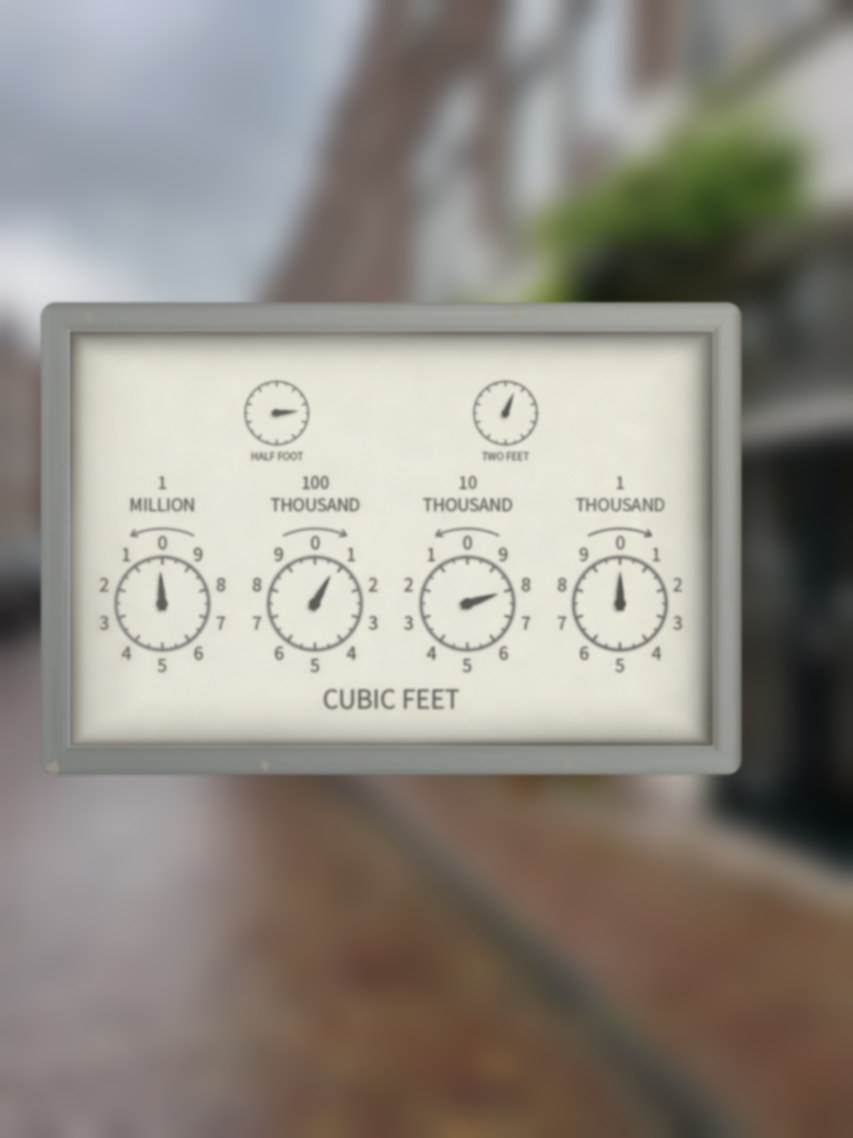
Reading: 8000 ft³
